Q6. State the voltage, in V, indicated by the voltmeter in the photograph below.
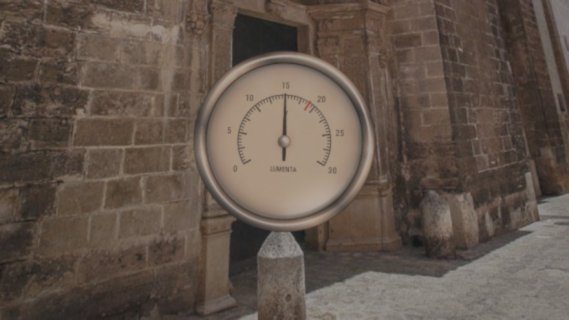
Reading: 15 V
